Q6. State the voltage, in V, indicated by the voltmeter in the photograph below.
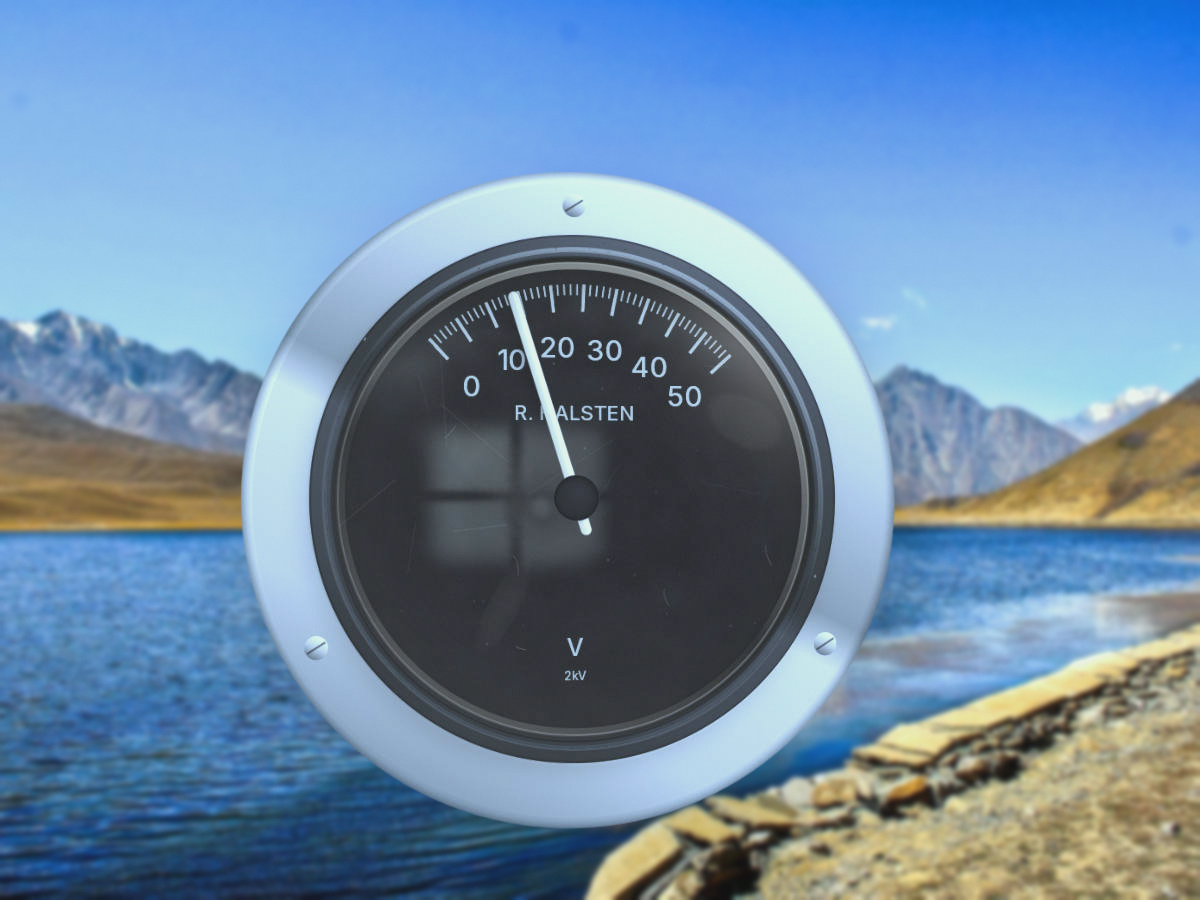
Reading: 14 V
